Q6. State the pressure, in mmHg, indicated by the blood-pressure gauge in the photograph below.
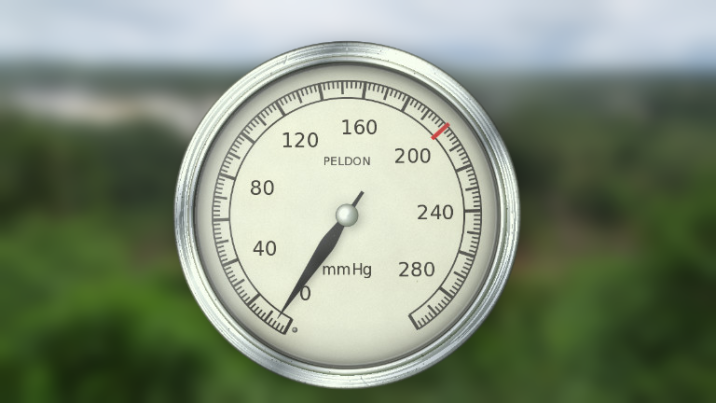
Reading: 6 mmHg
